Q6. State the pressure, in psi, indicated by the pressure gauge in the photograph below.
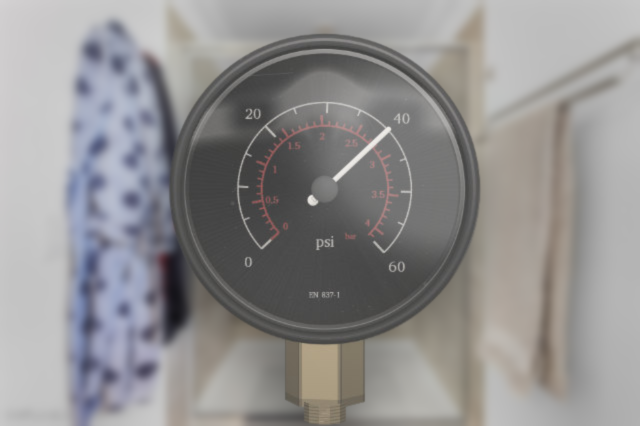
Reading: 40 psi
